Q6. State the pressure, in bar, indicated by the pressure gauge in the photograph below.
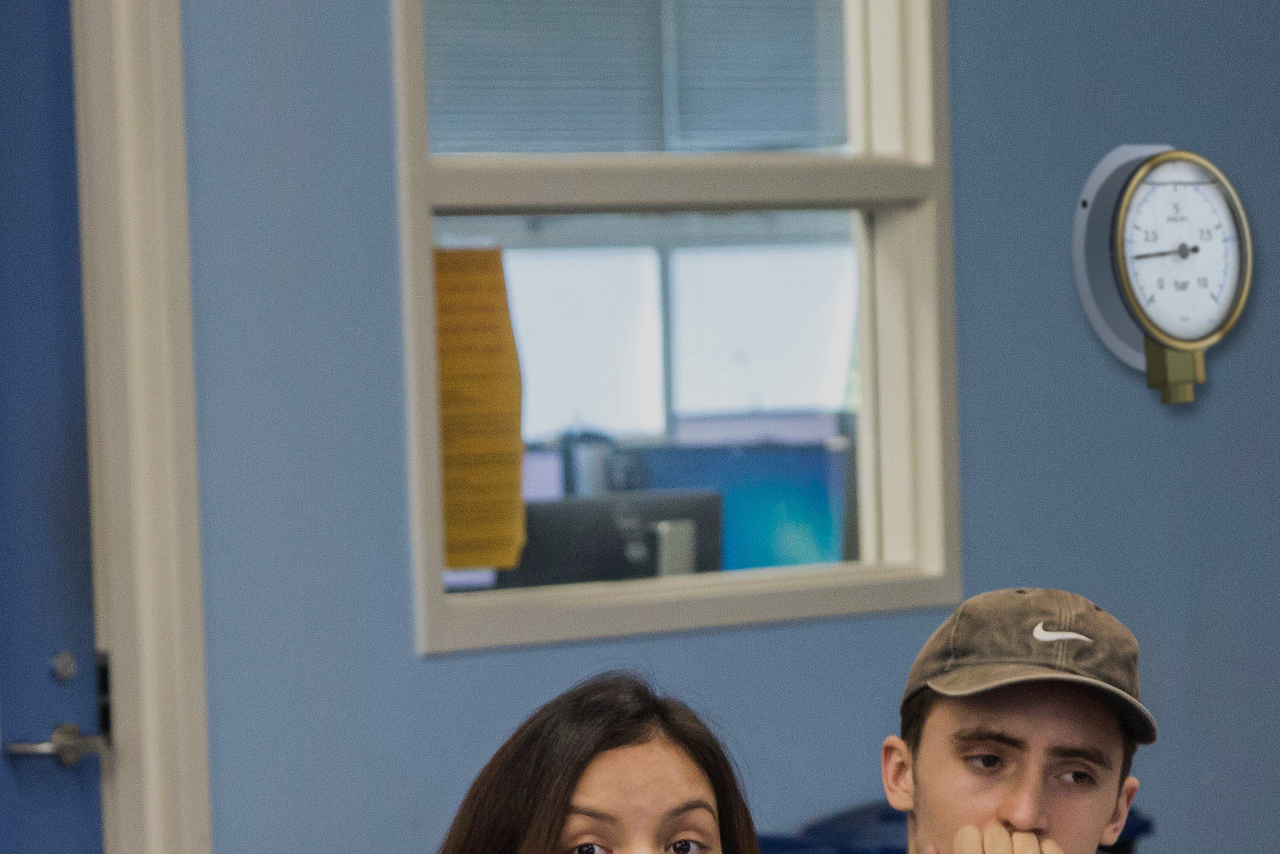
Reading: 1.5 bar
